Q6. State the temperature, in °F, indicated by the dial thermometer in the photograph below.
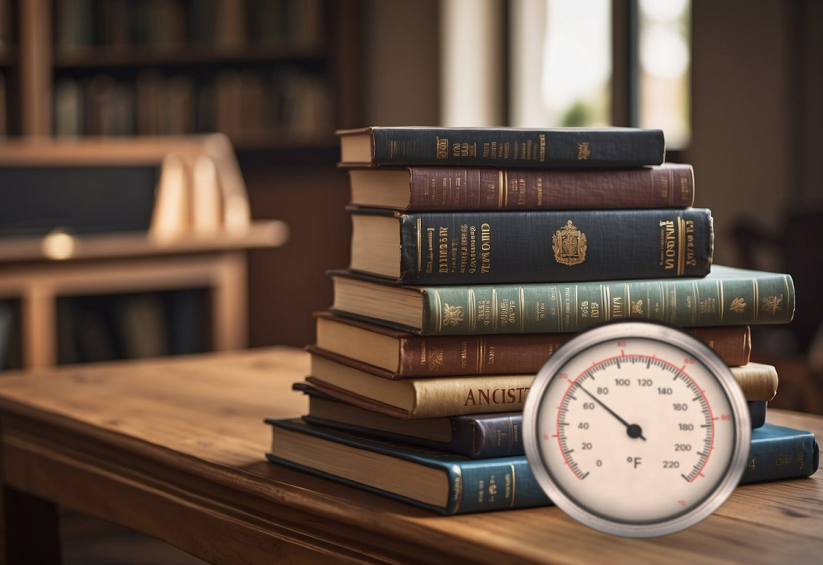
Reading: 70 °F
